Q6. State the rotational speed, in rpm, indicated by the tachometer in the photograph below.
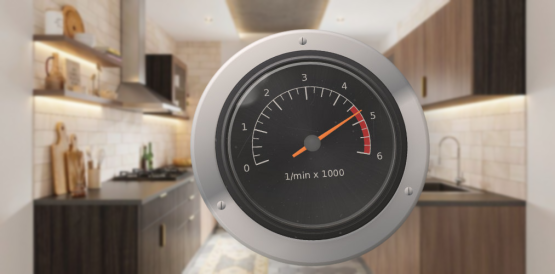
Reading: 4750 rpm
